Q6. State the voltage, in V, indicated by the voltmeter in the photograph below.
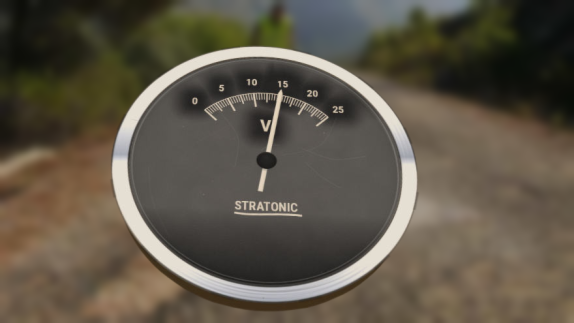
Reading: 15 V
